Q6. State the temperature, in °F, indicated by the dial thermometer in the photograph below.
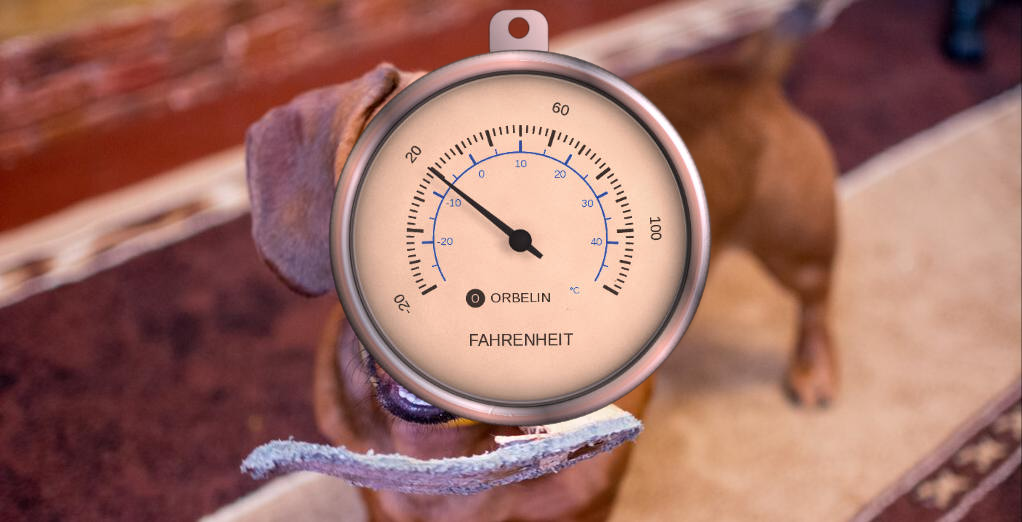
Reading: 20 °F
